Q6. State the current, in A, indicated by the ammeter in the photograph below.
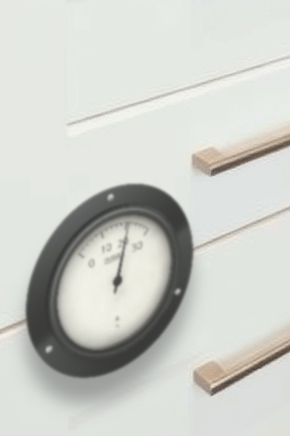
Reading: 20 A
